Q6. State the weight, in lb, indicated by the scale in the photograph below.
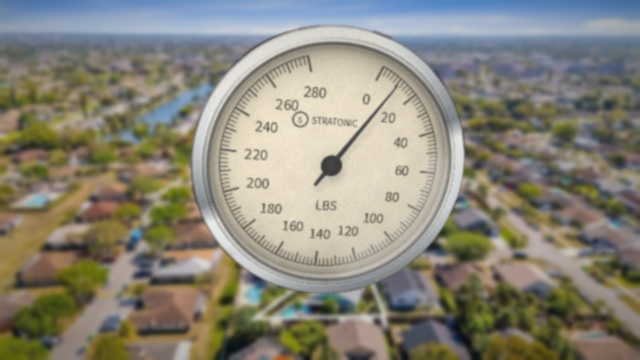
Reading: 10 lb
